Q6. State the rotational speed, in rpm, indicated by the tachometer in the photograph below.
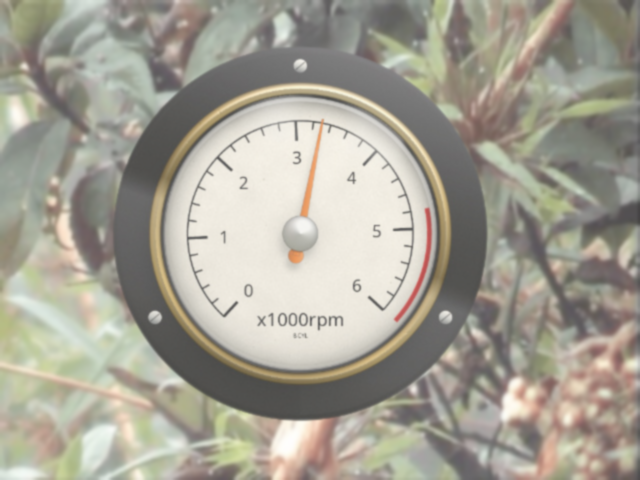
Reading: 3300 rpm
